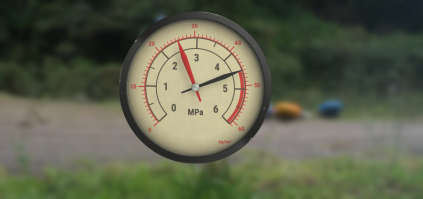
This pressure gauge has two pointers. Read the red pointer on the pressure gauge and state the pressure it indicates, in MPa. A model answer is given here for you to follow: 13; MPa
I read 2.5; MPa
